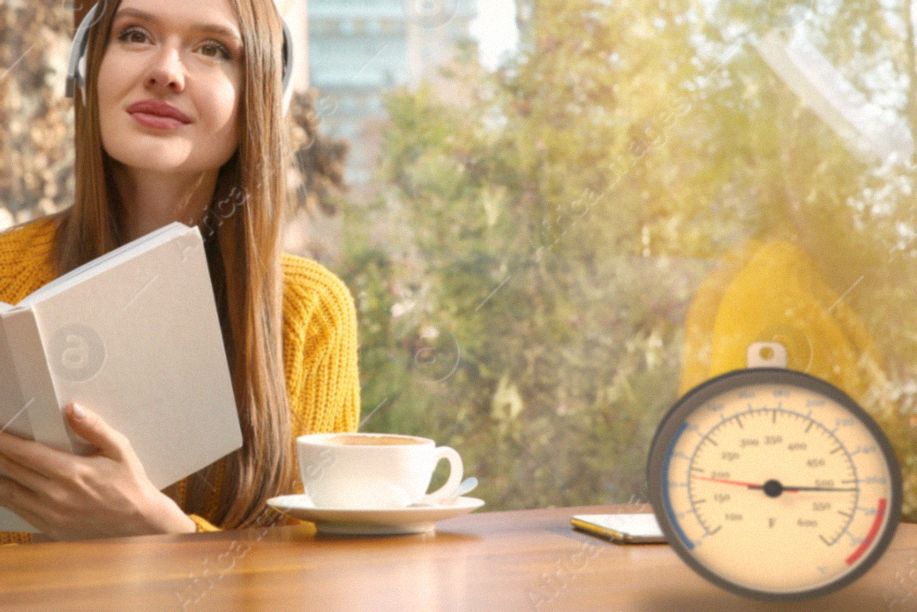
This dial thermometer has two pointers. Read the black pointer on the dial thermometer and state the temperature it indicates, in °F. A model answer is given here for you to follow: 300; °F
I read 510; °F
